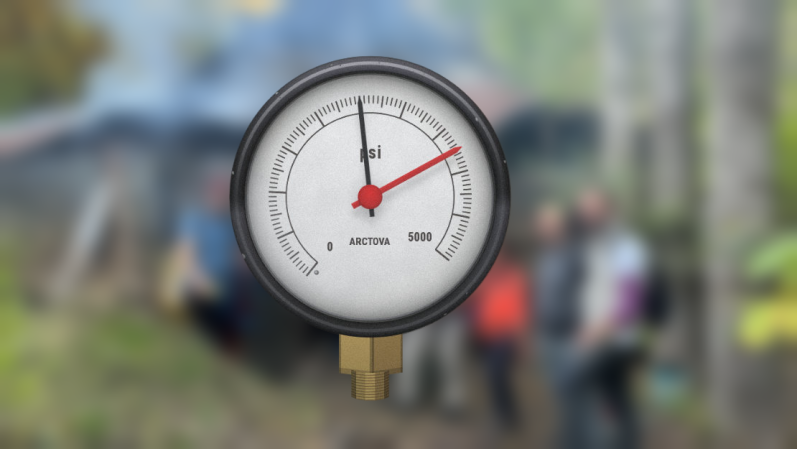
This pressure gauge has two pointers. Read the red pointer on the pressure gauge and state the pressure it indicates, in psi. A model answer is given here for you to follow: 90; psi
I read 3750; psi
